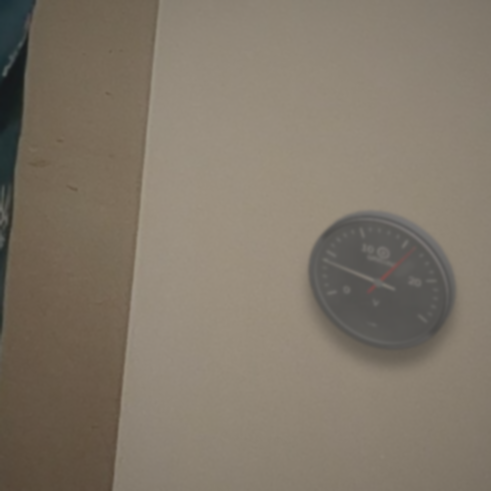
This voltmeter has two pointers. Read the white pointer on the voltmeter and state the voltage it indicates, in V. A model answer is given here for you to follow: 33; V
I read 4; V
